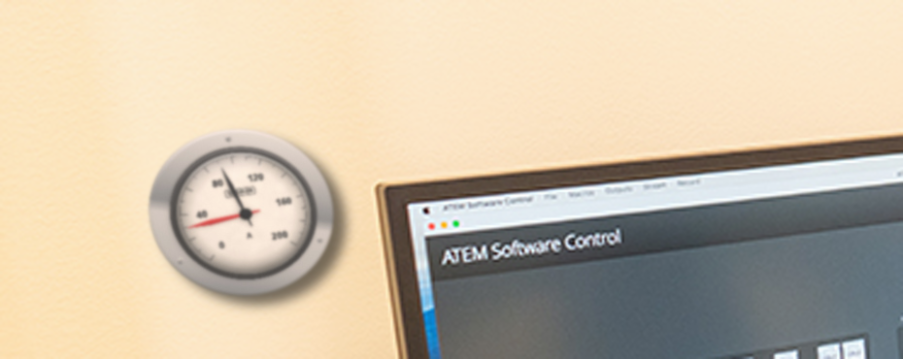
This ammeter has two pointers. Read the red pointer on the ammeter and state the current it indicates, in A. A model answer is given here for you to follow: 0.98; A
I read 30; A
